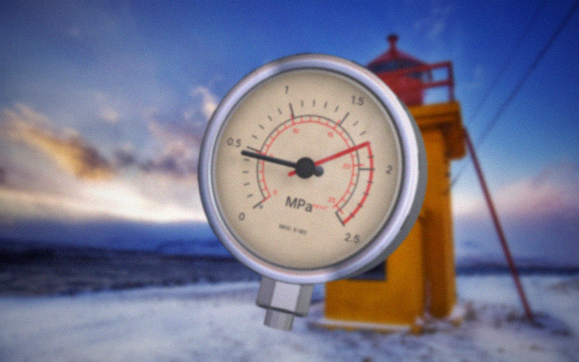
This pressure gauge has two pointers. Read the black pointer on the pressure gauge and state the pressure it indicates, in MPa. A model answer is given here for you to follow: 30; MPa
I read 0.45; MPa
